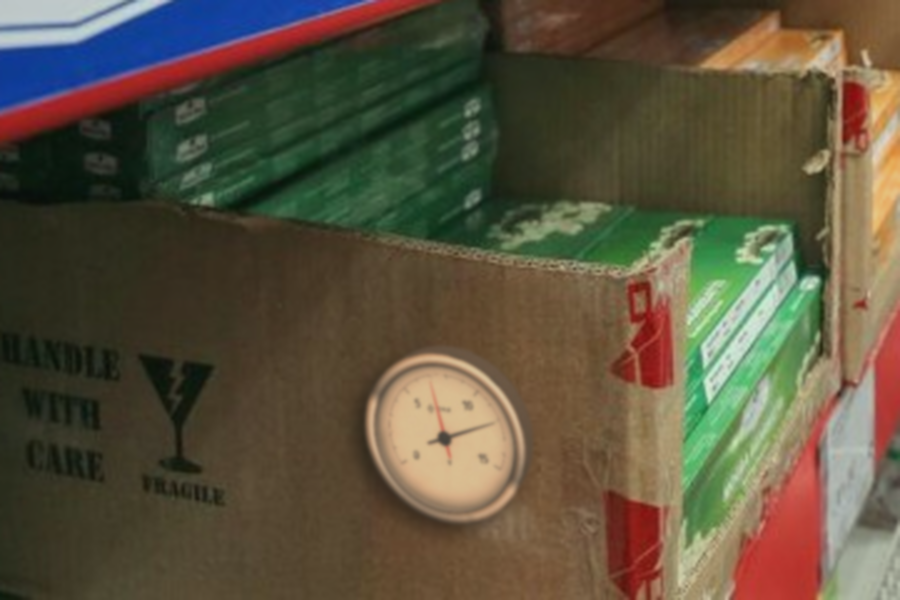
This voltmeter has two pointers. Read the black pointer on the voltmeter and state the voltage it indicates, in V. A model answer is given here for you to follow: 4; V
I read 12; V
